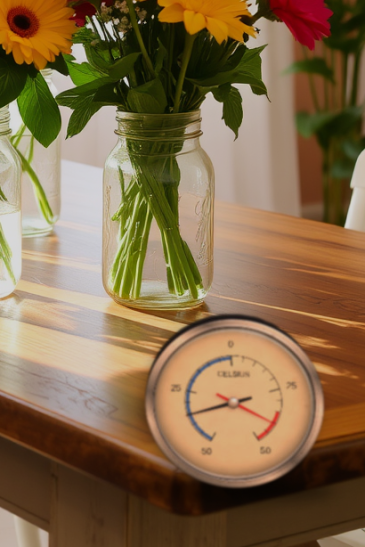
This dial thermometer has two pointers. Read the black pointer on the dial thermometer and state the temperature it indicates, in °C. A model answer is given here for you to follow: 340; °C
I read -35; °C
